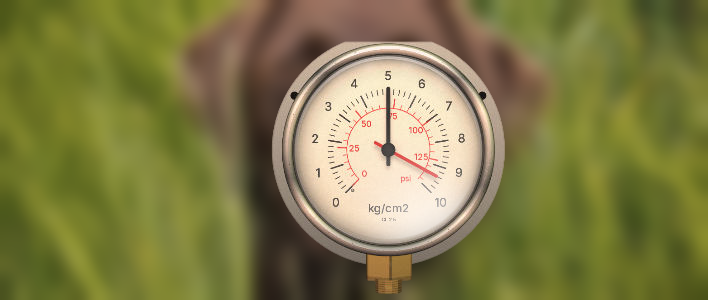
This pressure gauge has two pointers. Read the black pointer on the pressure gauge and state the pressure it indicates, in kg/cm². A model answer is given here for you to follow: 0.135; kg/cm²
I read 5; kg/cm²
